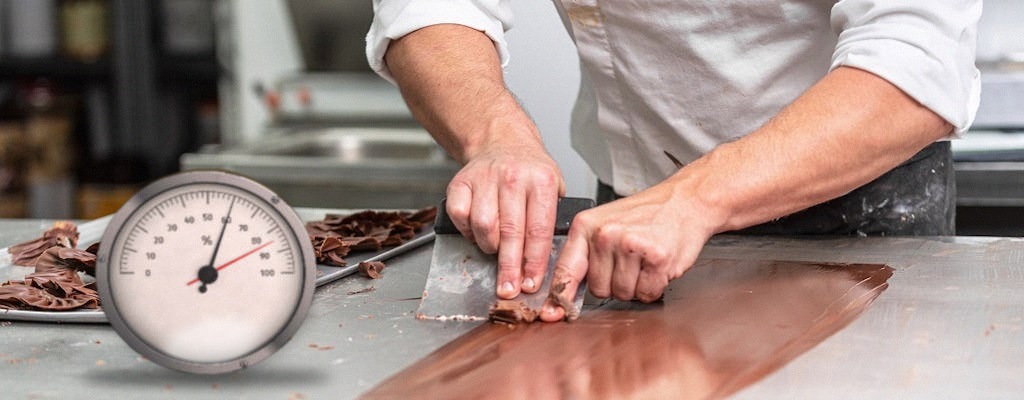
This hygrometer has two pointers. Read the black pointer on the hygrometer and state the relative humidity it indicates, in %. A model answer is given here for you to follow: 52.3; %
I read 60; %
